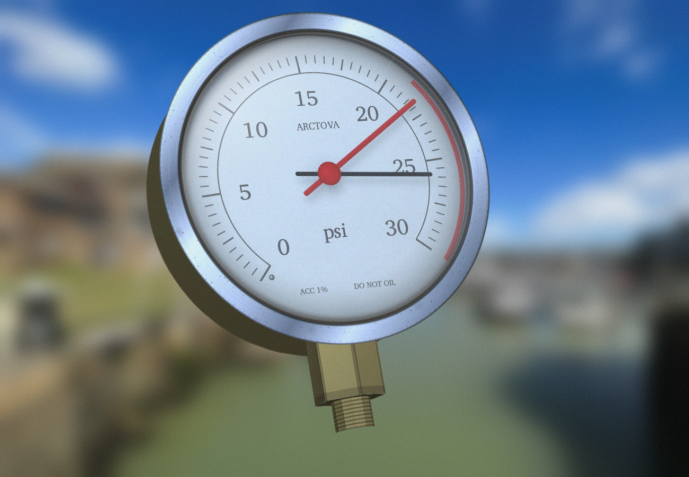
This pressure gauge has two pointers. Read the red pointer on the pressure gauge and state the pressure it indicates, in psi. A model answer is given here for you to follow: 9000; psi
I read 21.75; psi
